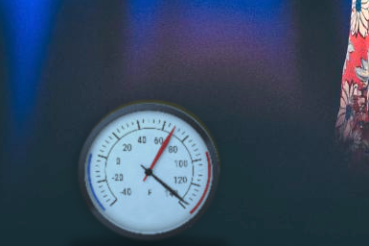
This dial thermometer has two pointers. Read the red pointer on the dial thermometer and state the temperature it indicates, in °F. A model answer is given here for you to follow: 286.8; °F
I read 68; °F
